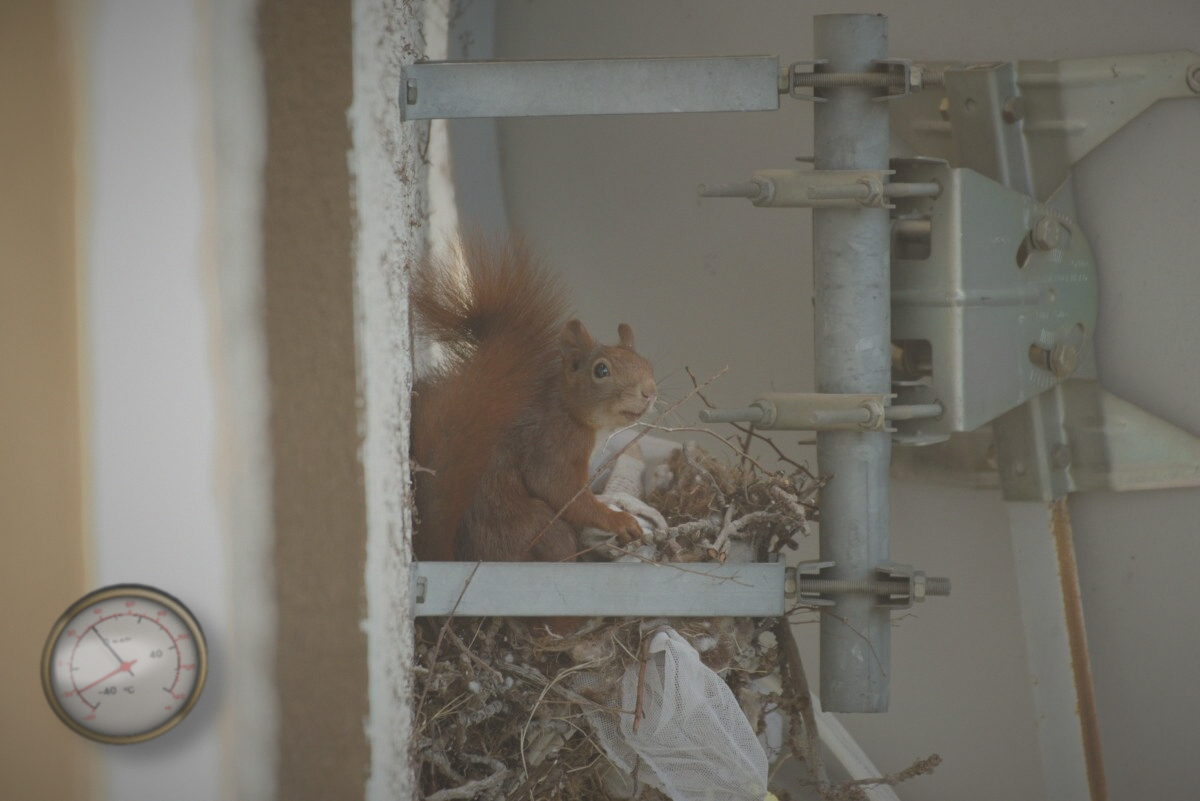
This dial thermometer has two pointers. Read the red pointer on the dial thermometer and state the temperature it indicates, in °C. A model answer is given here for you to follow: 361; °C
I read -30; °C
